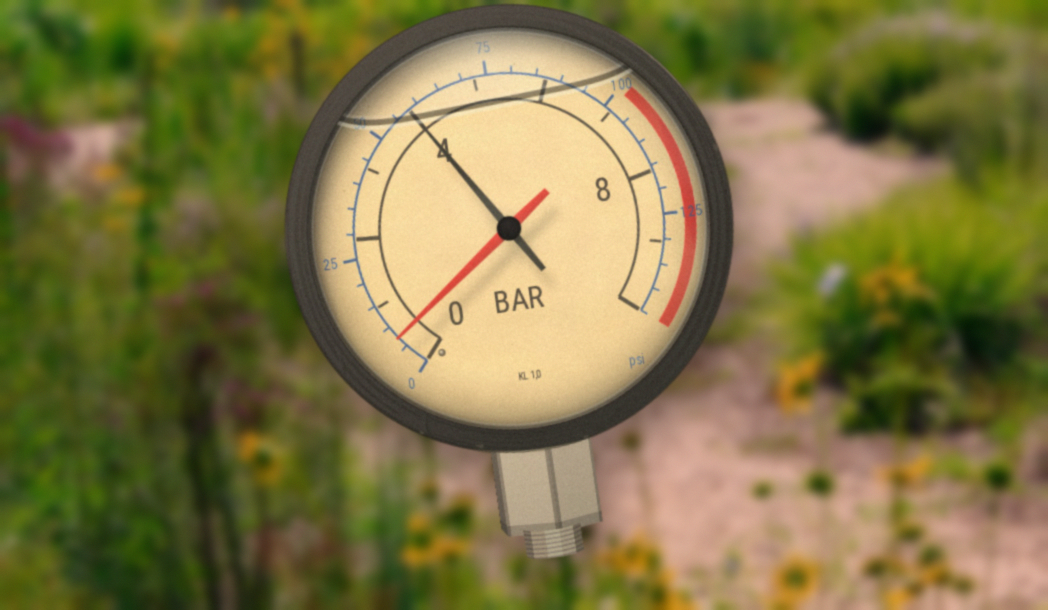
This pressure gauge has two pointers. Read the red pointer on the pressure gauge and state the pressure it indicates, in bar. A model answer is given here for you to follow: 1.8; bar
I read 0.5; bar
